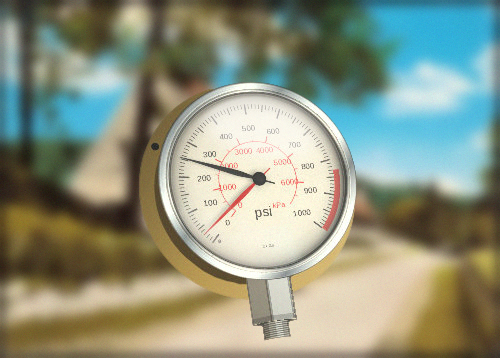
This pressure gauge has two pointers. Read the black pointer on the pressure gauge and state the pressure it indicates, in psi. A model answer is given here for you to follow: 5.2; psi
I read 250; psi
